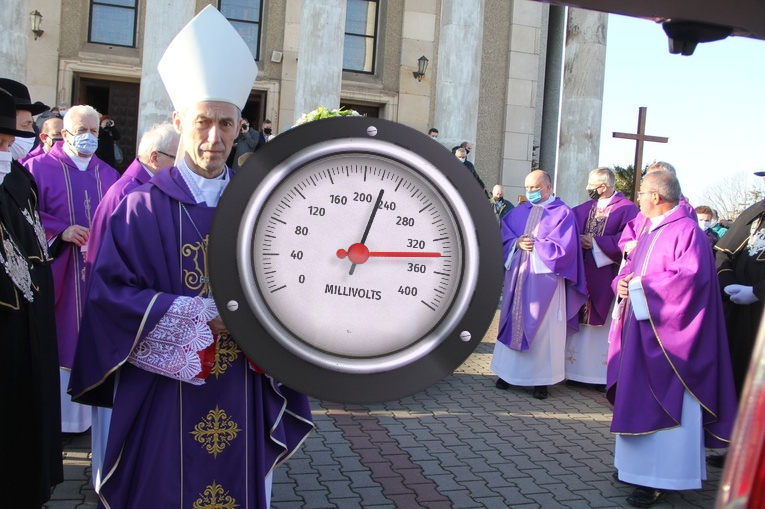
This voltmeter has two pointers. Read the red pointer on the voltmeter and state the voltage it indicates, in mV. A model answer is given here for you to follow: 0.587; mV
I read 340; mV
